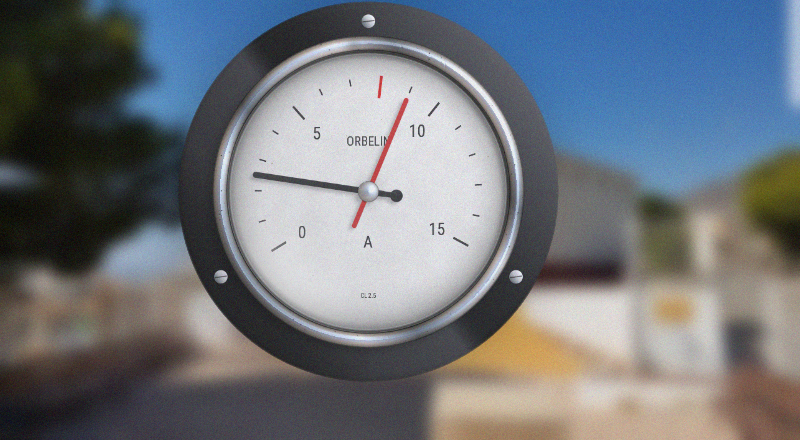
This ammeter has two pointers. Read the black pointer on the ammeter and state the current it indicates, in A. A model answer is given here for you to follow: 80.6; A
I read 2.5; A
